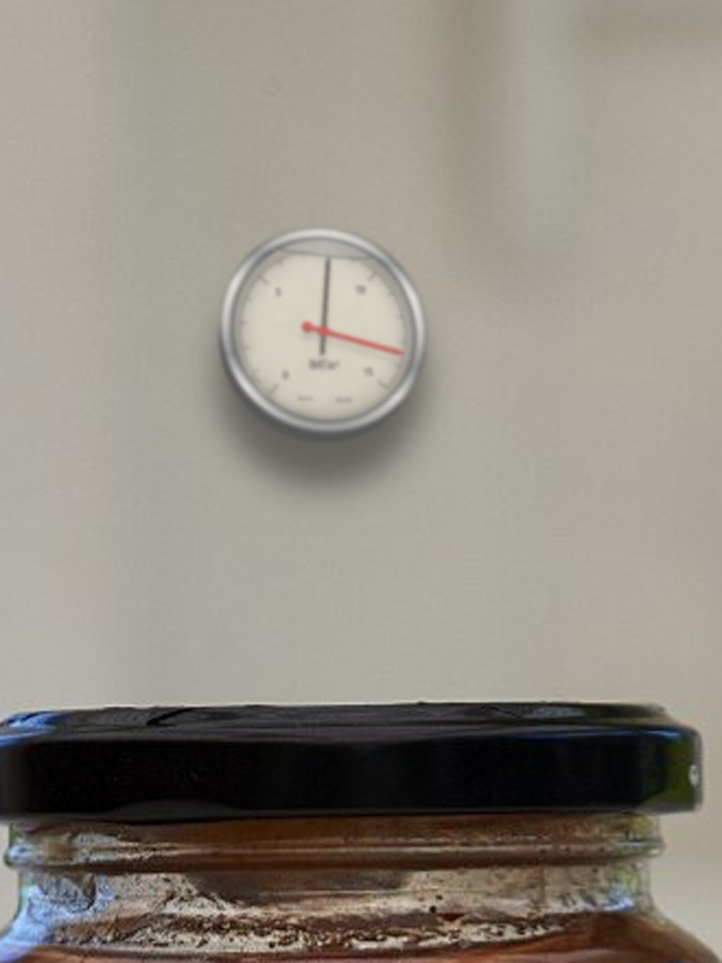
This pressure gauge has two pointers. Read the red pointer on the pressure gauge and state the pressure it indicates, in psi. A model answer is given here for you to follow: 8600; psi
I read 13.5; psi
